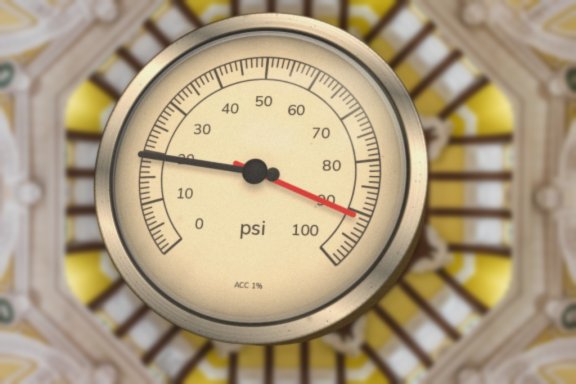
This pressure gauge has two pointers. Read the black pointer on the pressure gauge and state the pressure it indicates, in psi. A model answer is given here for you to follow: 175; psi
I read 19; psi
